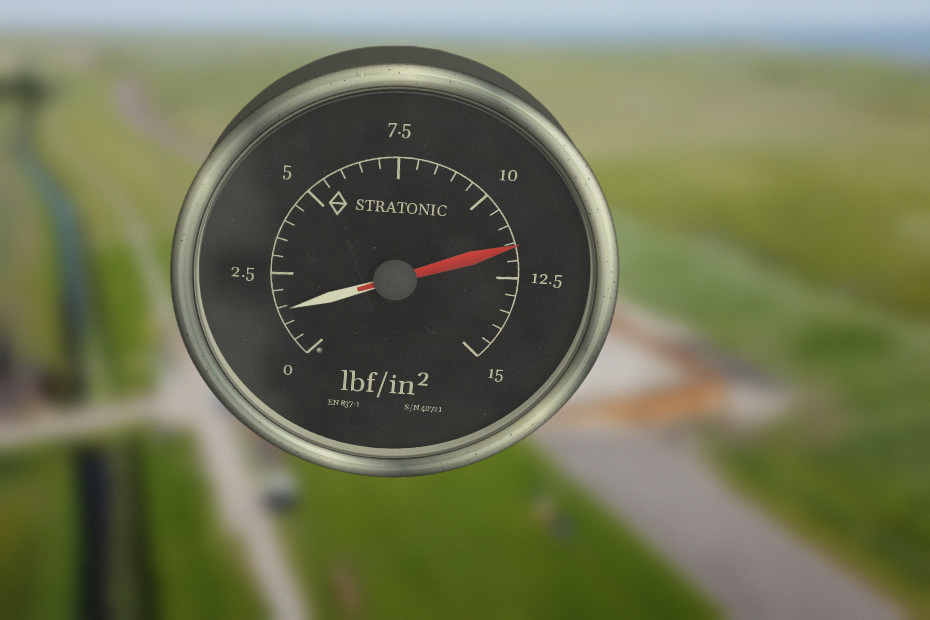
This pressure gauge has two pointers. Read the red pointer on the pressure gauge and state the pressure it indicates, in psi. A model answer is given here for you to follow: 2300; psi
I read 11.5; psi
